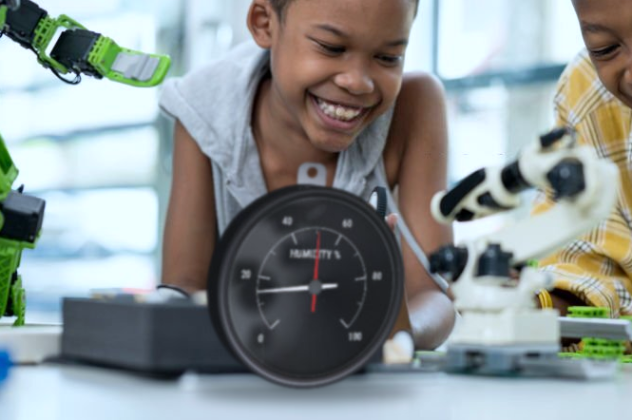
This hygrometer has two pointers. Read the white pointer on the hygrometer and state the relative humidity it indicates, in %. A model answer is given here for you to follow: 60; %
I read 15; %
